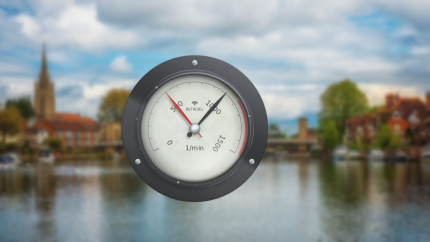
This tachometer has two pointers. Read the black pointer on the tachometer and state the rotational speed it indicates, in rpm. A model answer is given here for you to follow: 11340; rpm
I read 1000; rpm
